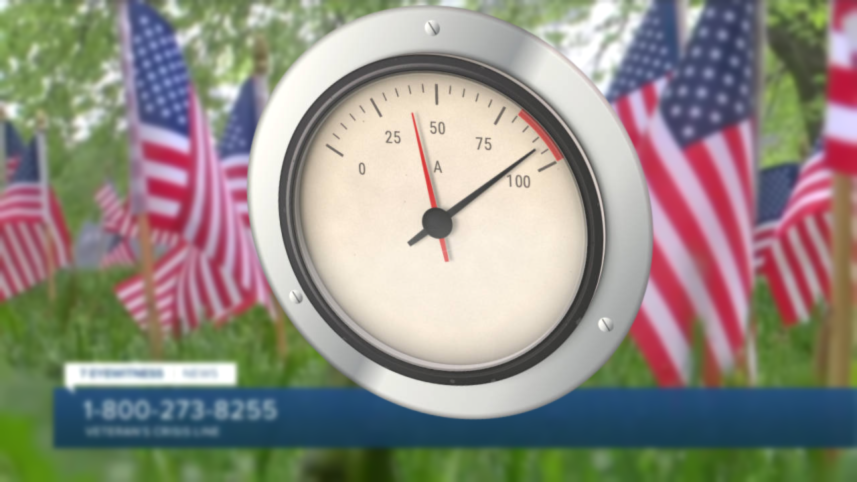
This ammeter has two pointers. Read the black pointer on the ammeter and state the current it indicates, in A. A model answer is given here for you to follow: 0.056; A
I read 92.5; A
